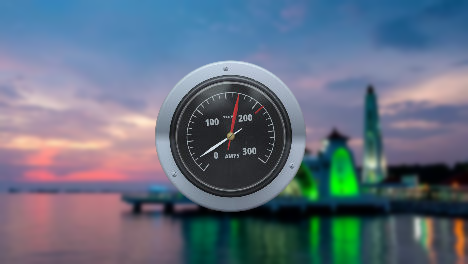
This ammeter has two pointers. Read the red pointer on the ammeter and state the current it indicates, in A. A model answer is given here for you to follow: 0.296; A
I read 170; A
